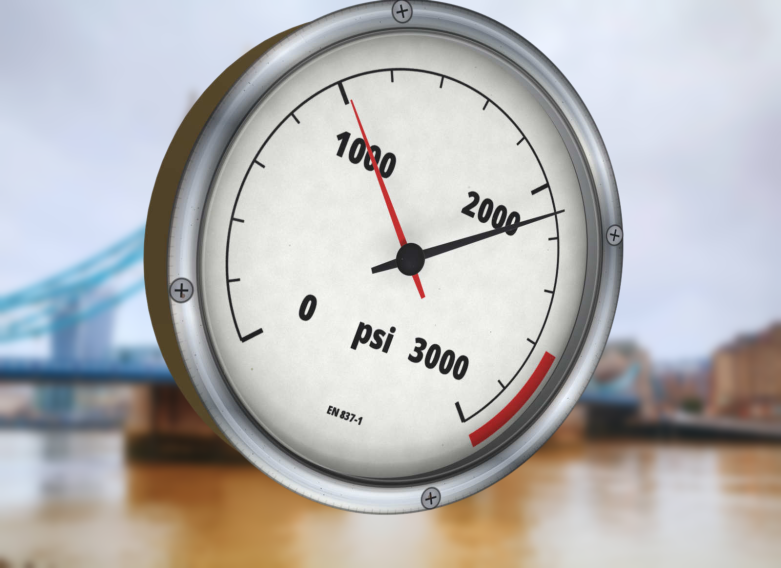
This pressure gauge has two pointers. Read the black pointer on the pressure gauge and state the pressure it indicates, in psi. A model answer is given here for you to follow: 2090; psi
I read 2100; psi
